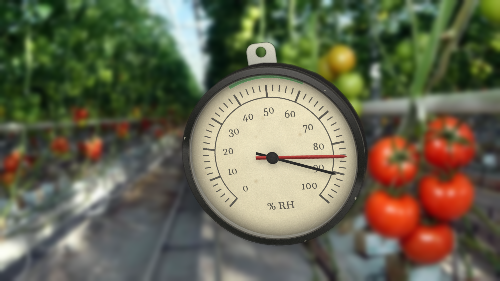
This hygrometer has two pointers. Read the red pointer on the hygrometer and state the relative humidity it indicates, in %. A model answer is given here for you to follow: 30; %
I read 84; %
